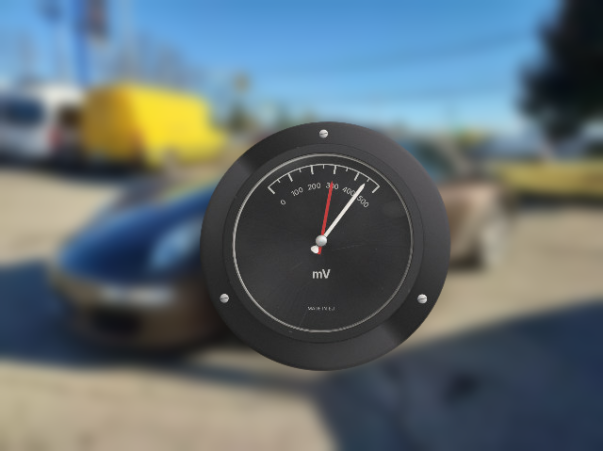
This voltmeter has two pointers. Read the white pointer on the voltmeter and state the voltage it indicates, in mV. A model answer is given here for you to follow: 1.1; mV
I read 450; mV
